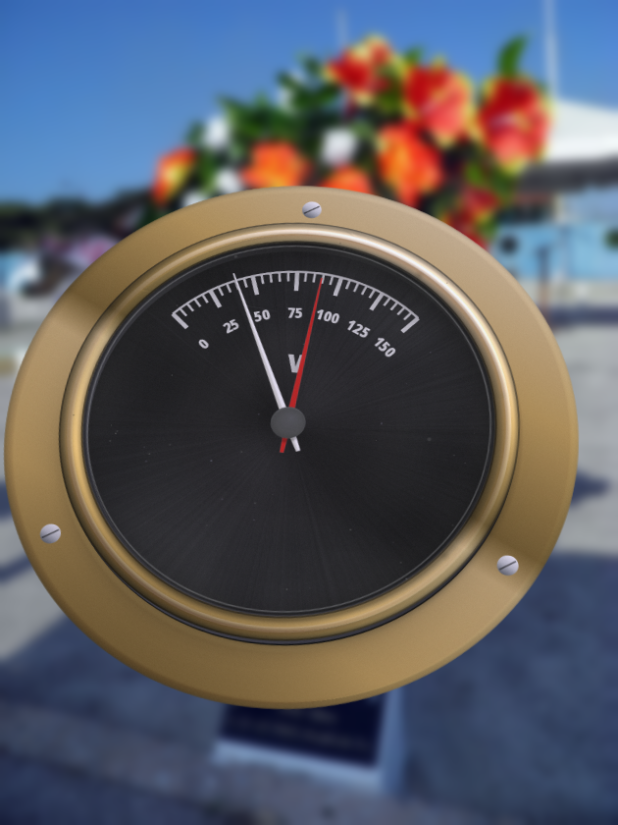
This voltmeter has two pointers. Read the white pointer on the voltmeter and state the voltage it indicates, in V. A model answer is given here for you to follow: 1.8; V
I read 40; V
